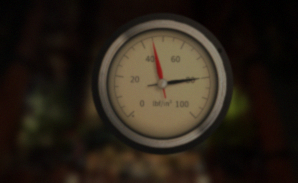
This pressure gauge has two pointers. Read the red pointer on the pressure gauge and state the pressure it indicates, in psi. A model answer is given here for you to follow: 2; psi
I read 45; psi
